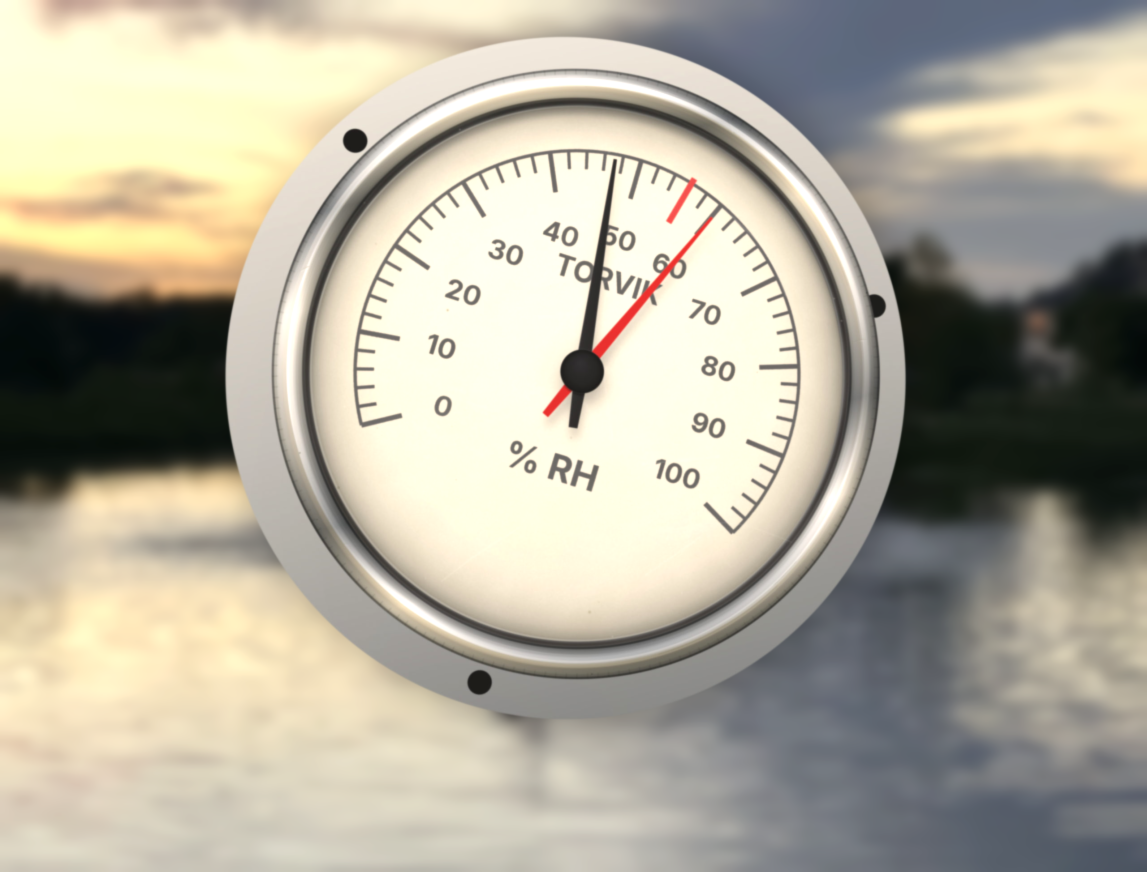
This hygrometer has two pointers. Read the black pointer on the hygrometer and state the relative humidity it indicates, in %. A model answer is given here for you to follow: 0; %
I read 47; %
